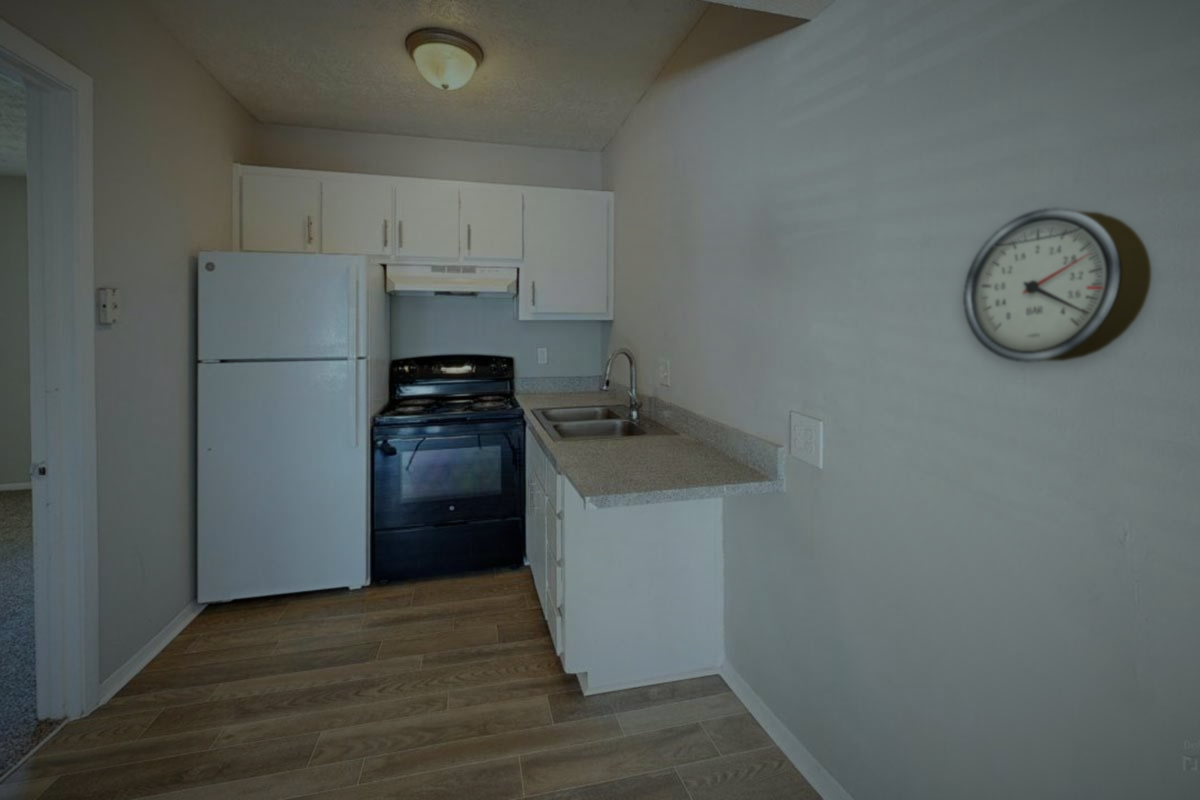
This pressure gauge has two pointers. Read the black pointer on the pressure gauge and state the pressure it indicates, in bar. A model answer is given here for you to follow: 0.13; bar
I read 3.8; bar
